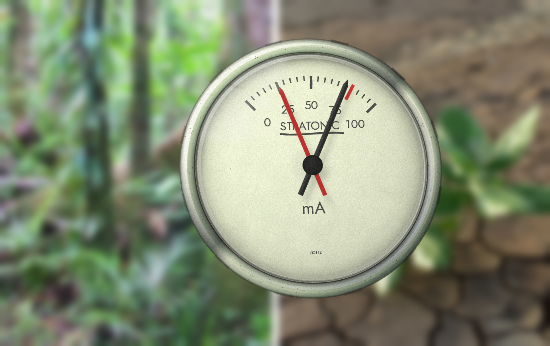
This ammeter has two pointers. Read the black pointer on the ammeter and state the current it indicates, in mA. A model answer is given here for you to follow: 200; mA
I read 75; mA
